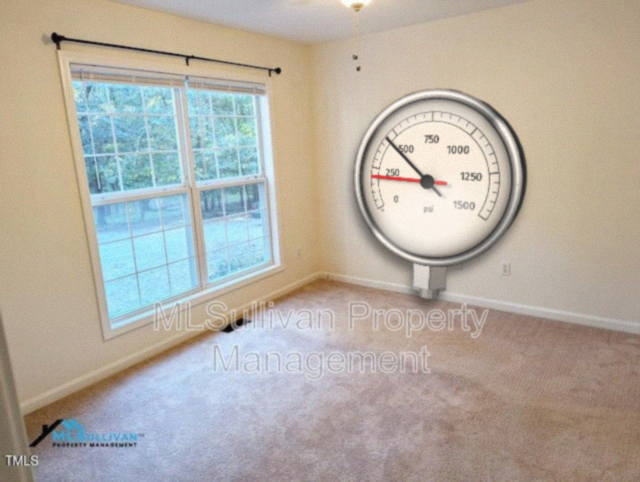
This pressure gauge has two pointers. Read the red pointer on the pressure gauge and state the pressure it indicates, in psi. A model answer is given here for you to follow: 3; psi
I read 200; psi
